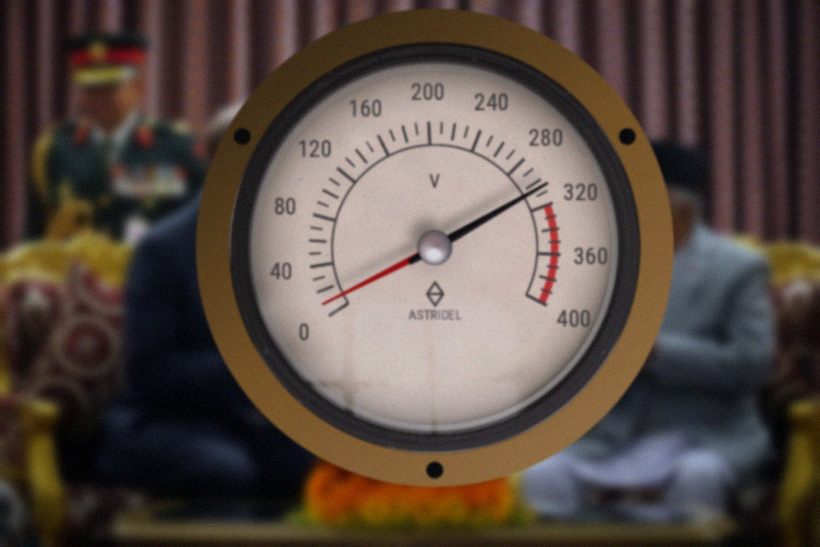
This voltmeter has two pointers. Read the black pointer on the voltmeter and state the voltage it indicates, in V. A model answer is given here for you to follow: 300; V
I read 305; V
